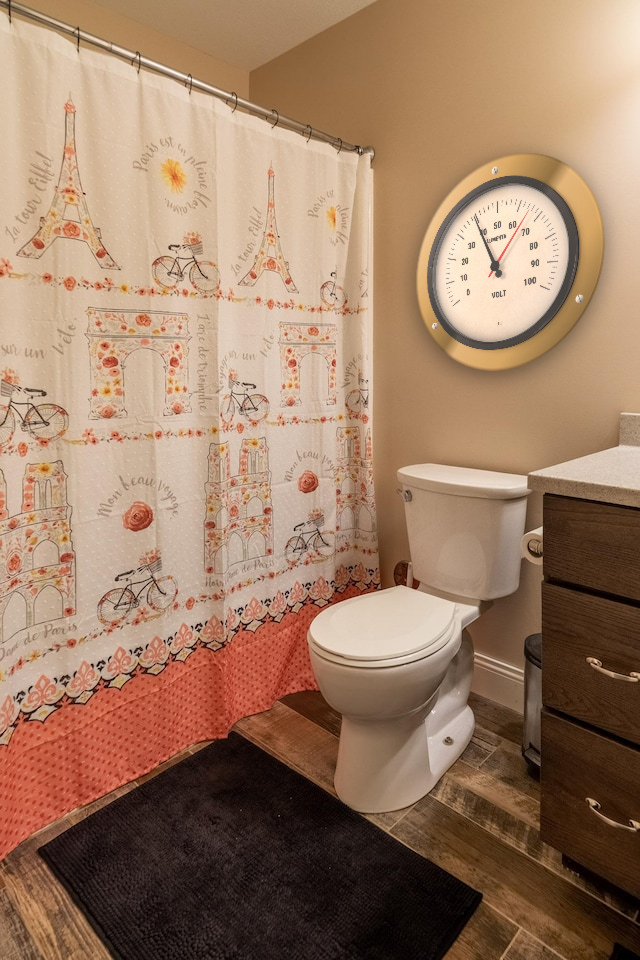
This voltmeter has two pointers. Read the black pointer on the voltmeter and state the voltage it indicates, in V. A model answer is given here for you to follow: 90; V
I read 40; V
